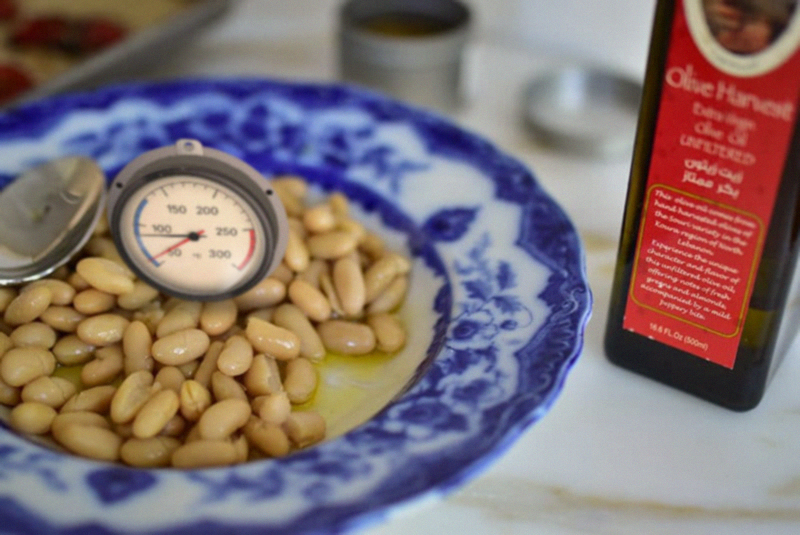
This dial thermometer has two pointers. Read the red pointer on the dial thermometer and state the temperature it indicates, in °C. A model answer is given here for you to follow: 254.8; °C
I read 60; °C
